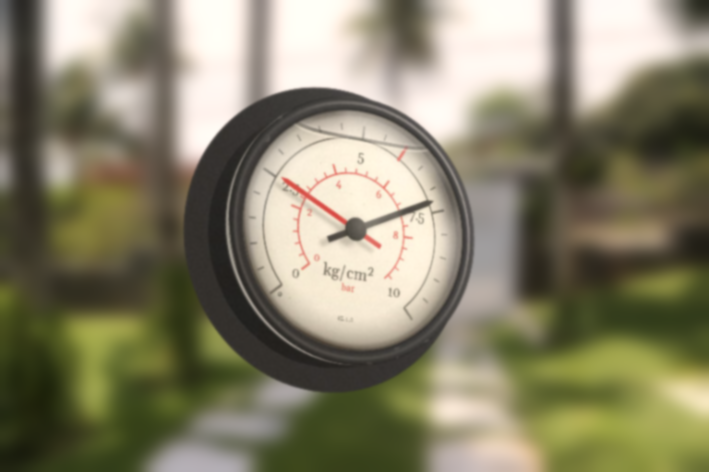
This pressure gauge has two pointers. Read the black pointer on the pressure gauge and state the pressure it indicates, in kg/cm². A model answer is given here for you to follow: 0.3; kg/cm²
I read 7.25; kg/cm²
